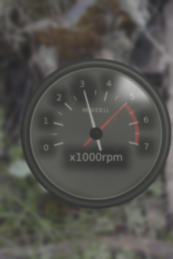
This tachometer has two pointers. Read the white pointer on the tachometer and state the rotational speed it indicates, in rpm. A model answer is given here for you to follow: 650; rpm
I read 3000; rpm
